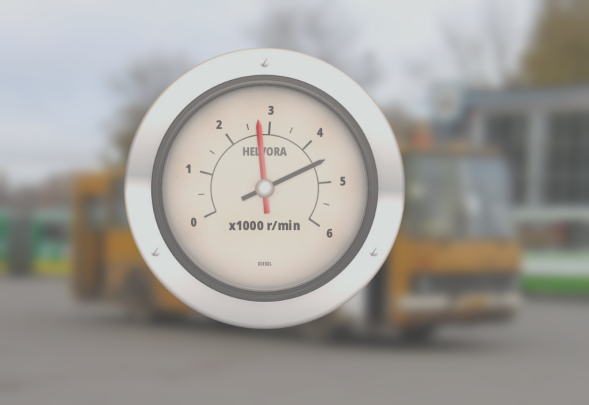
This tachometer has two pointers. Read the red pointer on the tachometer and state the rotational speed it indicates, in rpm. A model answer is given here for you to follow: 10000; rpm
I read 2750; rpm
